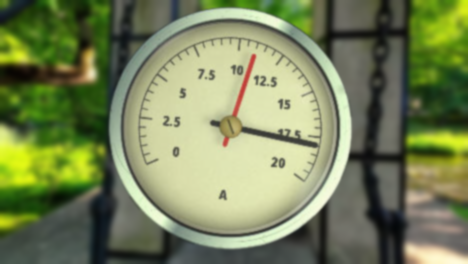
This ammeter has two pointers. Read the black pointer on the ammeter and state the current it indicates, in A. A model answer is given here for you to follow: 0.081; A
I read 18; A
